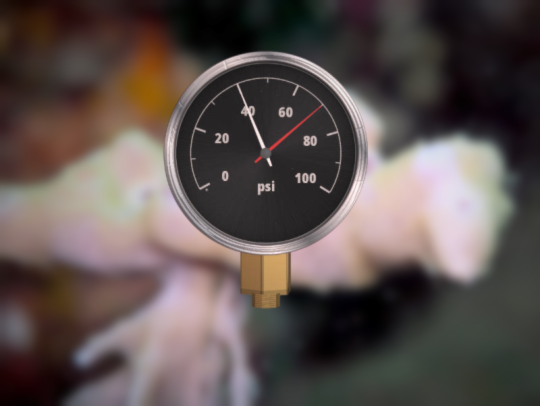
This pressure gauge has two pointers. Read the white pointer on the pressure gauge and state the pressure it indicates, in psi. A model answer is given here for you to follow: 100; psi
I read 40; psi
